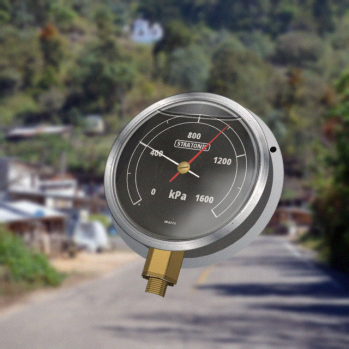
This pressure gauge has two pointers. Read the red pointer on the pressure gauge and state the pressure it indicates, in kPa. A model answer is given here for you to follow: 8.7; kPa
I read 1000; kPa
